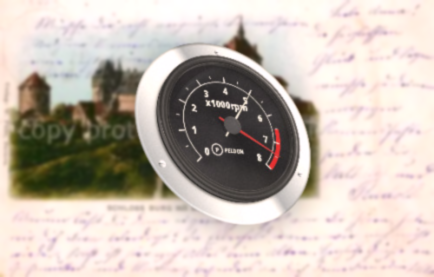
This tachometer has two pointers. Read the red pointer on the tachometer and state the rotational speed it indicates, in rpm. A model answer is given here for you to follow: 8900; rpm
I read 7500; rpm
